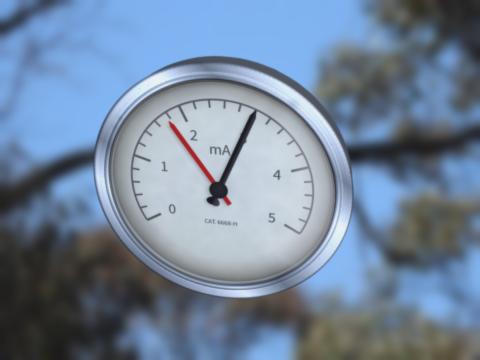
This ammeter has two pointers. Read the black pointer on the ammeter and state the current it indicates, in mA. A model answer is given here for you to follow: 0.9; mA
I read 3; mA
